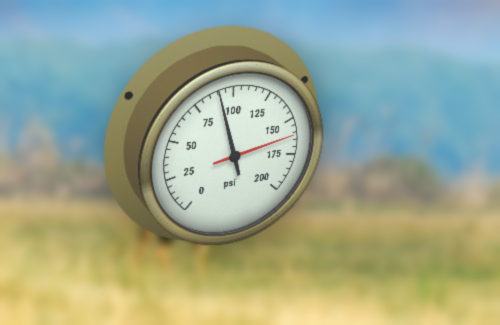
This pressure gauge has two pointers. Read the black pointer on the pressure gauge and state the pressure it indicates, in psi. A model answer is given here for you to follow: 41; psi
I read 90; psi
